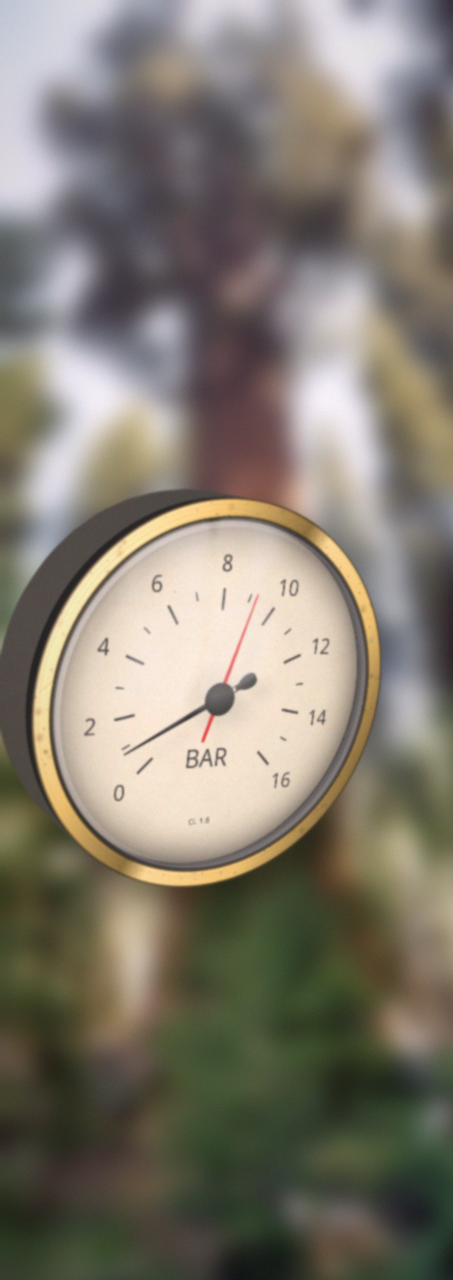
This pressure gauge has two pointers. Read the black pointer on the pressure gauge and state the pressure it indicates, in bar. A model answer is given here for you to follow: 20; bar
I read 1; bar
